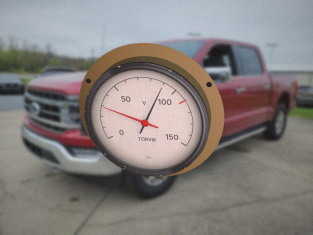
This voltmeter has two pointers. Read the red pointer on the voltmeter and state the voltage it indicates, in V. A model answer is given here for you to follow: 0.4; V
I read 30; V
